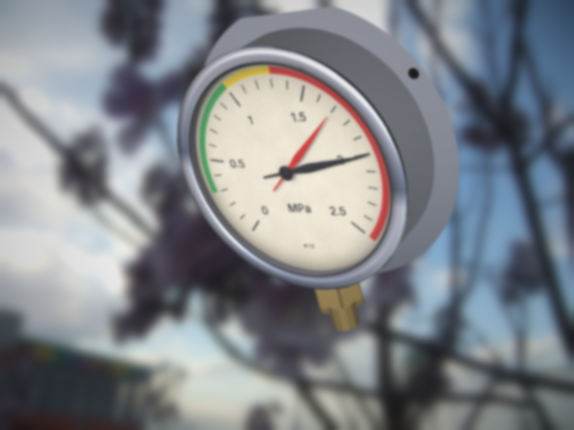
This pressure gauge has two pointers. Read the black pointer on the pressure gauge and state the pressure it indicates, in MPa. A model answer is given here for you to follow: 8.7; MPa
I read 2; MPa
